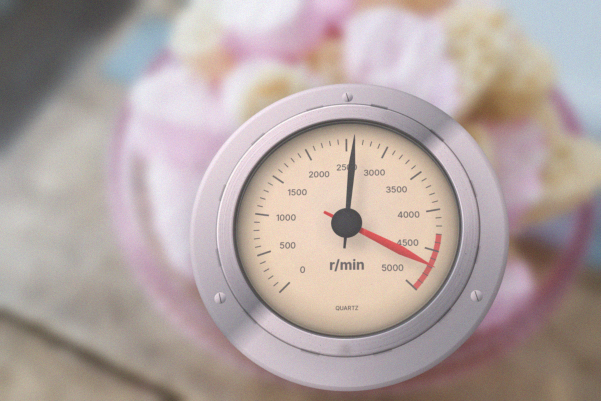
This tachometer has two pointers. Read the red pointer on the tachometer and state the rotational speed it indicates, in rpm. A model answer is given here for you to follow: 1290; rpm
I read 4700; rpm
